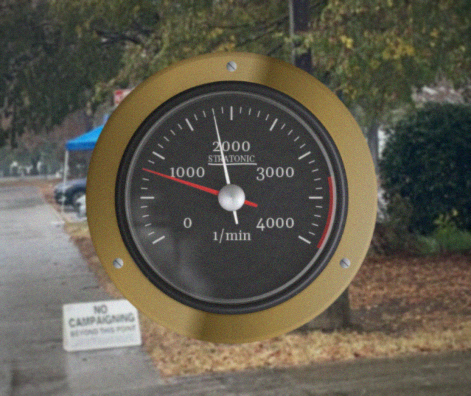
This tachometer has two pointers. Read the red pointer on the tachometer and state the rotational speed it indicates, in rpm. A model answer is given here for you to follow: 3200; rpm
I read 800; rpm
